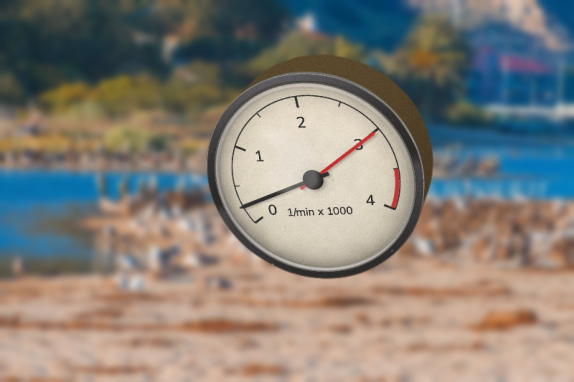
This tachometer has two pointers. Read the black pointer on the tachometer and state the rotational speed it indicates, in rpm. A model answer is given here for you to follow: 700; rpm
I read 250; rpm
